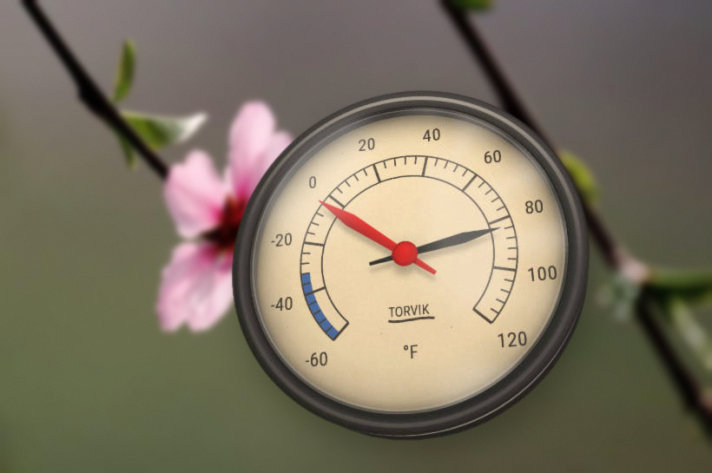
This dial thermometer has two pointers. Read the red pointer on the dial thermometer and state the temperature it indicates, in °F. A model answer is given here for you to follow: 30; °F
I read -4; °F
